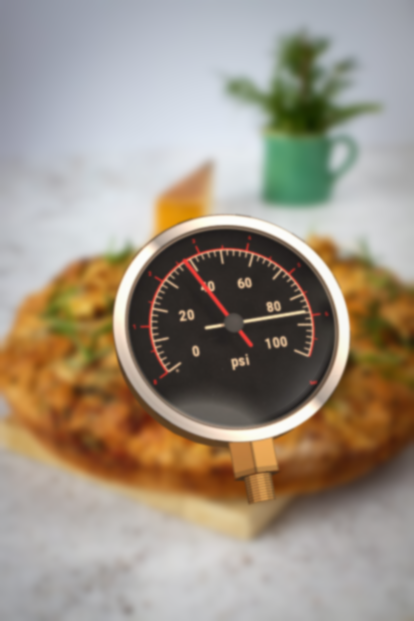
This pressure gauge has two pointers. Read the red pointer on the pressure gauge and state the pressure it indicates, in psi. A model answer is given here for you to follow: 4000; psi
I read 38; psi
